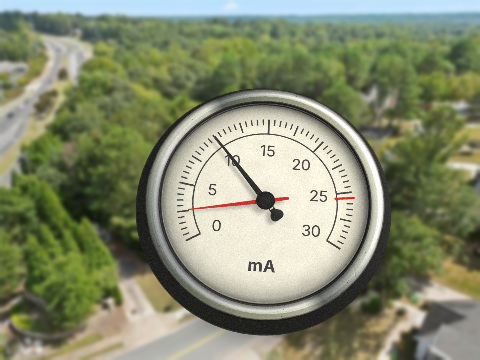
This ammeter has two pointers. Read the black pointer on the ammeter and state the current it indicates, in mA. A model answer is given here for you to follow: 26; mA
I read 10; mA
